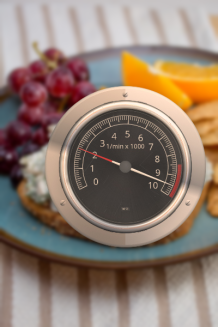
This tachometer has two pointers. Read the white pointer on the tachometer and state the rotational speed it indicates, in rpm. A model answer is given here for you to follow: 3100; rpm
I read 9500; rpm
